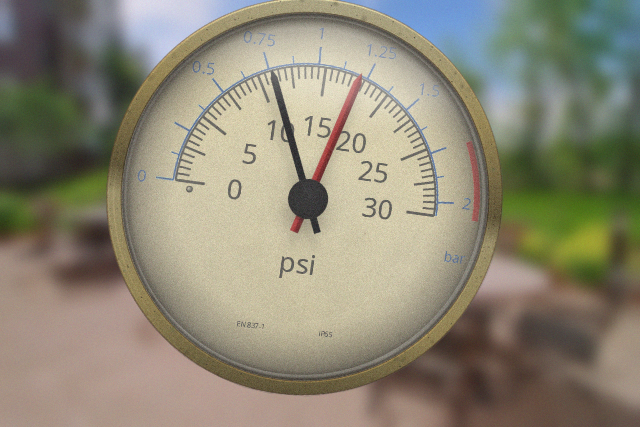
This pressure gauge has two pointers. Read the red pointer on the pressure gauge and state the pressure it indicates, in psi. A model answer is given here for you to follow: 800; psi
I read 17.5; psi
